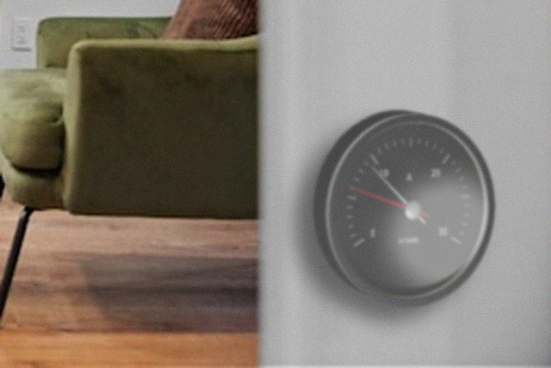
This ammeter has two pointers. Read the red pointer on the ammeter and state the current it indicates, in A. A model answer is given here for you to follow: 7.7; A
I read 6; A
